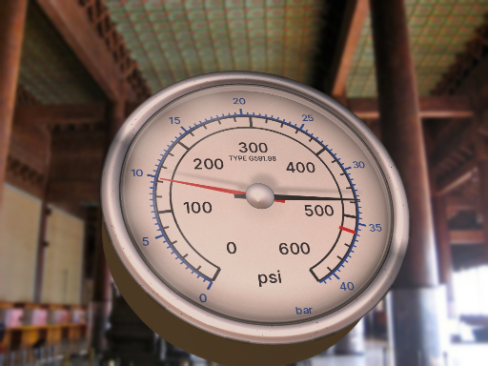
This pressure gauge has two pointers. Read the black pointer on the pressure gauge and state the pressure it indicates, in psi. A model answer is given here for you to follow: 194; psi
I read 480; psi
